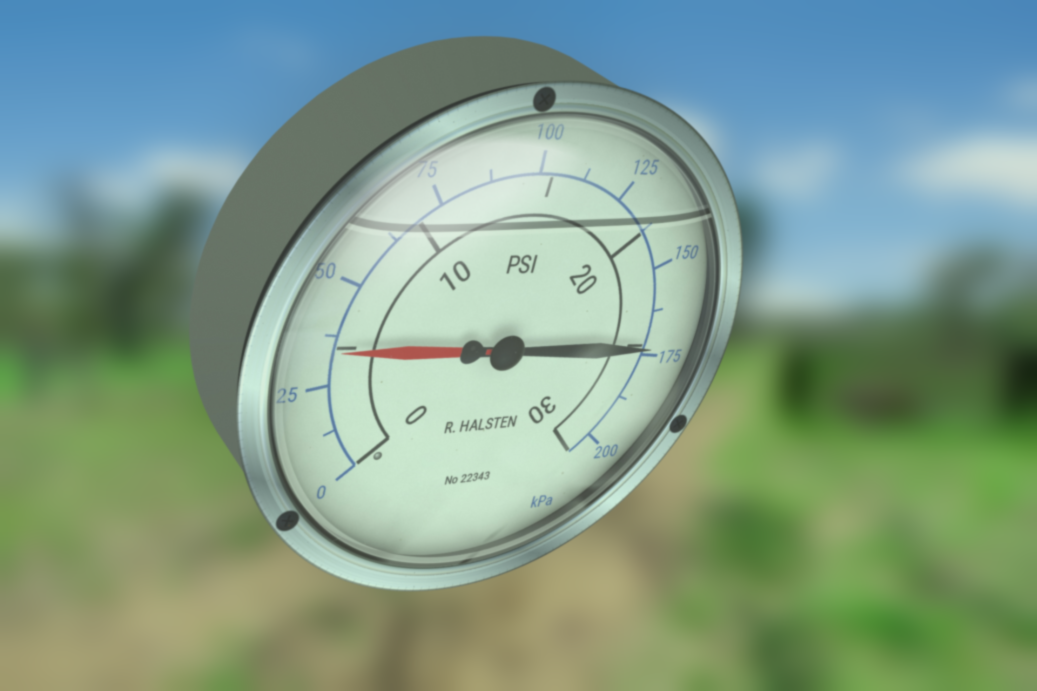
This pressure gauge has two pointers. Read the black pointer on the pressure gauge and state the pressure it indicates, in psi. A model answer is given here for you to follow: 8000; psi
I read 25; psi
